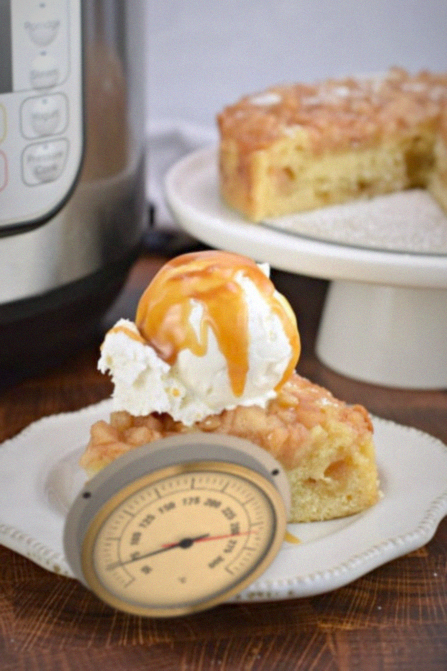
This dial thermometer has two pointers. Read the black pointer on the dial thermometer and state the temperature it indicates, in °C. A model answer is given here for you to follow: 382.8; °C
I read 75; °C
